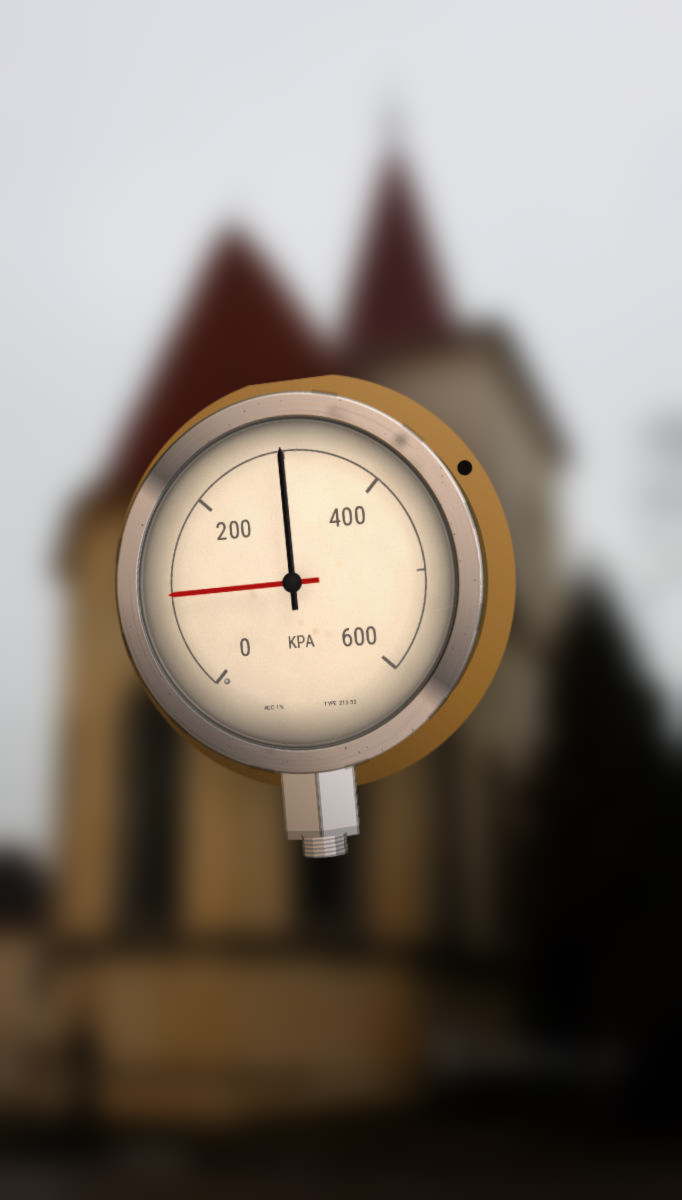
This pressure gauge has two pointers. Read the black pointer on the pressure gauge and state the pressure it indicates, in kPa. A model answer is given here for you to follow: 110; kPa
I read 300; kPa
